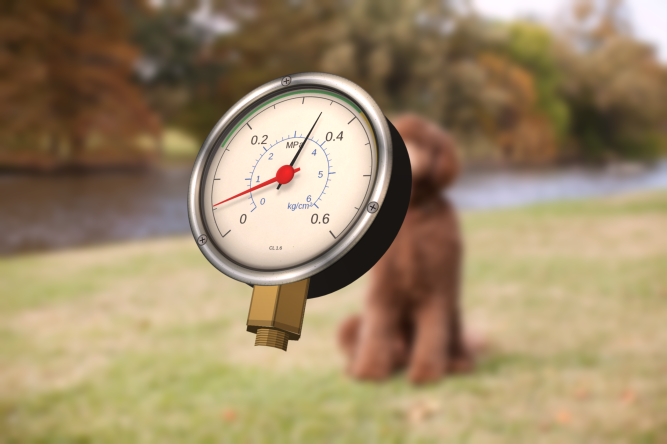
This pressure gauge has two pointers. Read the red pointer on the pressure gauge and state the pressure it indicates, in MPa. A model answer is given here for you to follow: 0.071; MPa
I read 0.05; MPa
